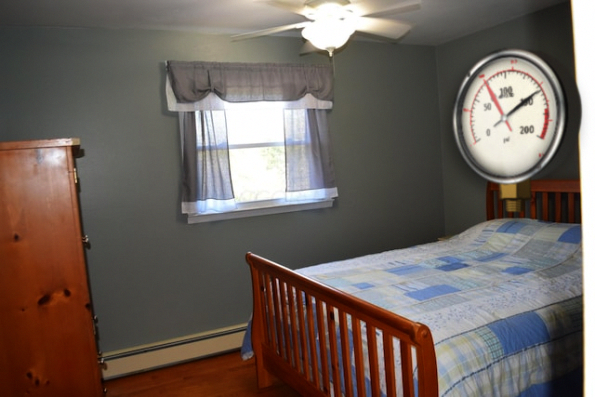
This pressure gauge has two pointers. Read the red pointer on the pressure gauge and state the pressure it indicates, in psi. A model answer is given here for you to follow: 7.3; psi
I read 75; psi
